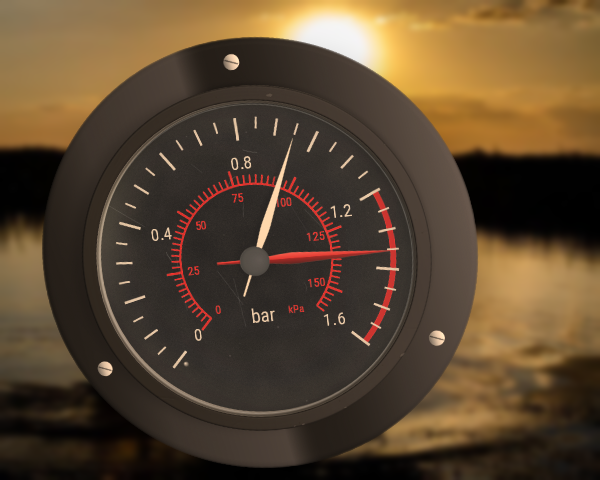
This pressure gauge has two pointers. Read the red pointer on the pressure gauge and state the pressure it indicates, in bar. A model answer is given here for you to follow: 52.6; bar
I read 1.35; bar
